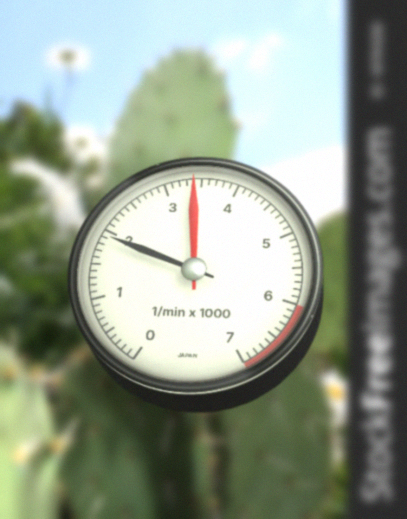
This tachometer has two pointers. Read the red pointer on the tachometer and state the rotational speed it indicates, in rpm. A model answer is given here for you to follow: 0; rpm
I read 3400; rpm
